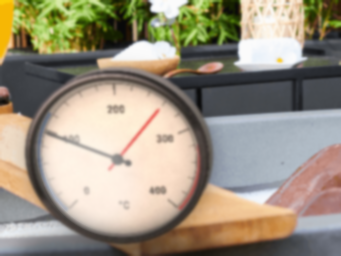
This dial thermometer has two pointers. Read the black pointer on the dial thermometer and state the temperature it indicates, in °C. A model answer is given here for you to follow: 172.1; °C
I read 100; °C
